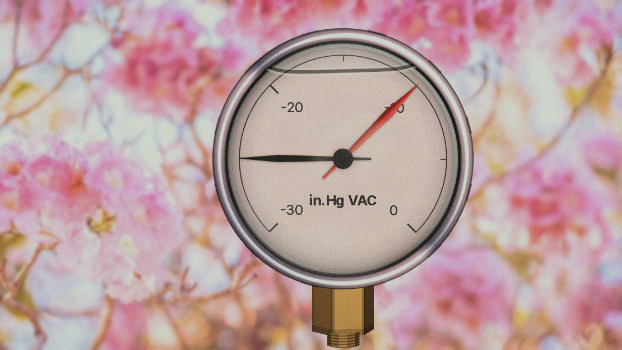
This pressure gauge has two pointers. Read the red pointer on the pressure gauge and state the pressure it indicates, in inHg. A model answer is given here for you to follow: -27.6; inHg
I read -10; inHg
